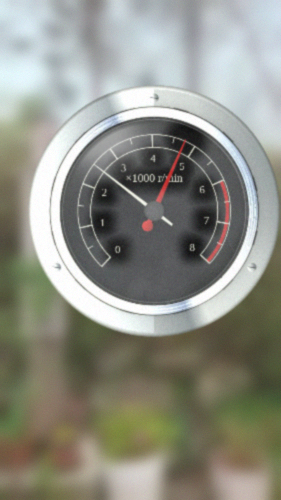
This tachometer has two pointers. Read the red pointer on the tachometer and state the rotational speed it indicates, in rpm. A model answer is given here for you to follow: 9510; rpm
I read 4750; rpm
